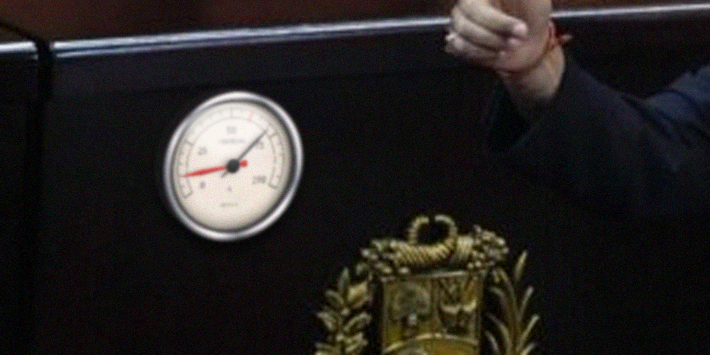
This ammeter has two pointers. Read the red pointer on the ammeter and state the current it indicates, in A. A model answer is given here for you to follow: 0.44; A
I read 10; A
